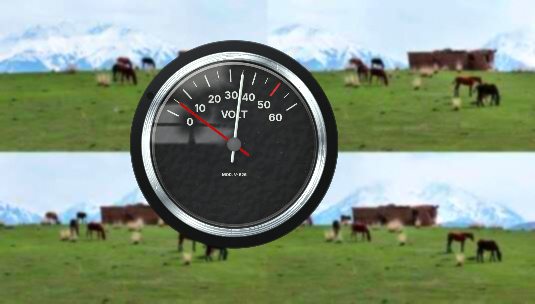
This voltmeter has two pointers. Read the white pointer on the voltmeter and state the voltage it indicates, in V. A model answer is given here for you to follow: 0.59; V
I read 35; V
